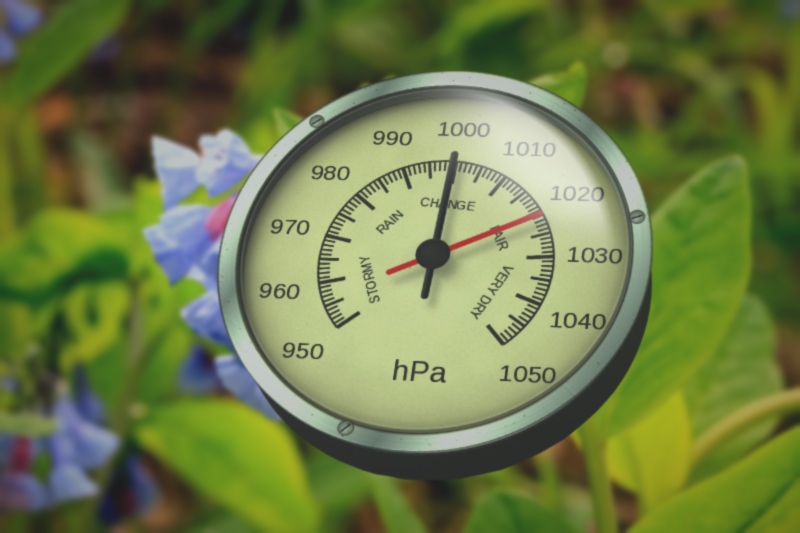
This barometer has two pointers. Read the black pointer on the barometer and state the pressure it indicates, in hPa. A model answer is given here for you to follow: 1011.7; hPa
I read 1000; hPa
